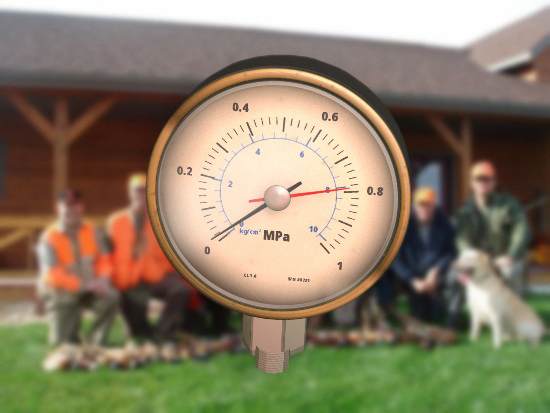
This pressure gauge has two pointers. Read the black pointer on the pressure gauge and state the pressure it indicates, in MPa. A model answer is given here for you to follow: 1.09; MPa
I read 0.02; MPa
